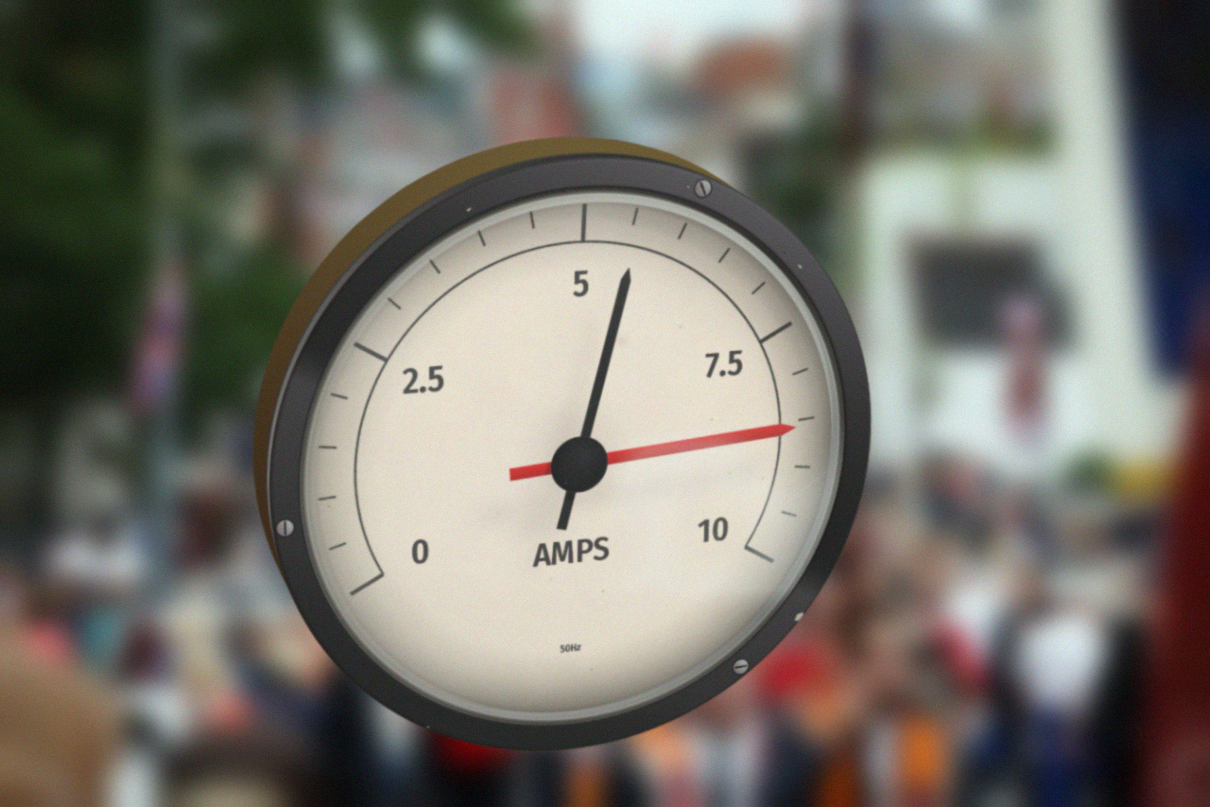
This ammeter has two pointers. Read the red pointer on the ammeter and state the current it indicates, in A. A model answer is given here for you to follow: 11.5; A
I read 8.5; A
